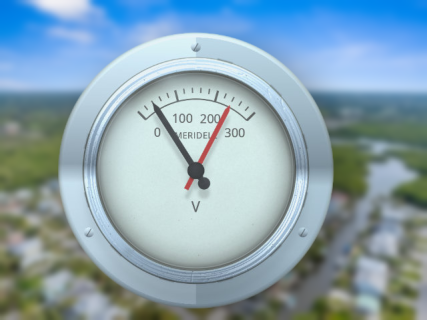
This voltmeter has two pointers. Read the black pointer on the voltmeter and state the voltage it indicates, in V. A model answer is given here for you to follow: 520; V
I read 40; V
